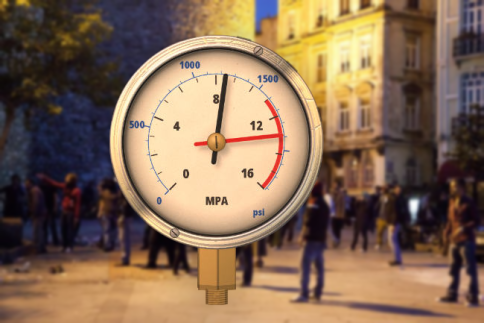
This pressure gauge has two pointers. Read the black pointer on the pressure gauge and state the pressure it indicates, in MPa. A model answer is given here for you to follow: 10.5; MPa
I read 8.5; MPa
